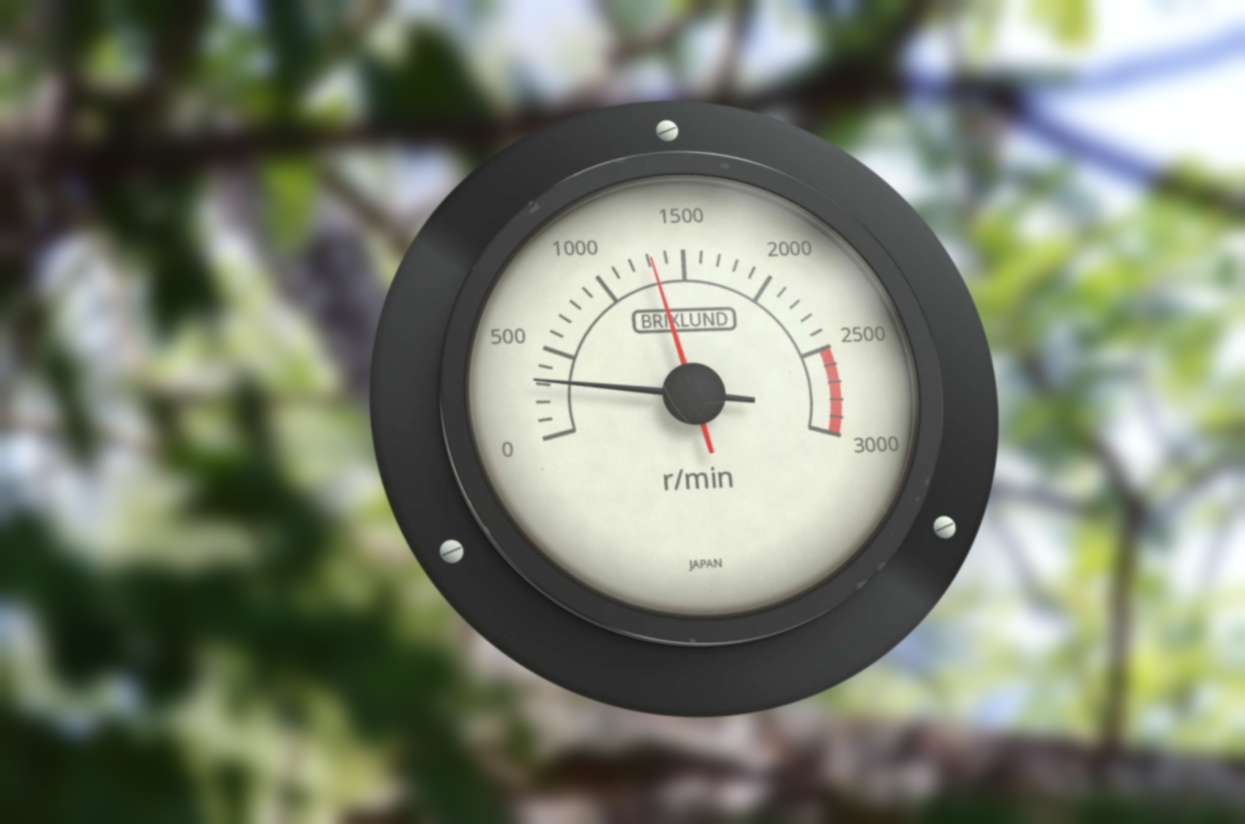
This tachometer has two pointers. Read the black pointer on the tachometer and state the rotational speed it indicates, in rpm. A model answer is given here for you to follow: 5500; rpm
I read 300; rpm
